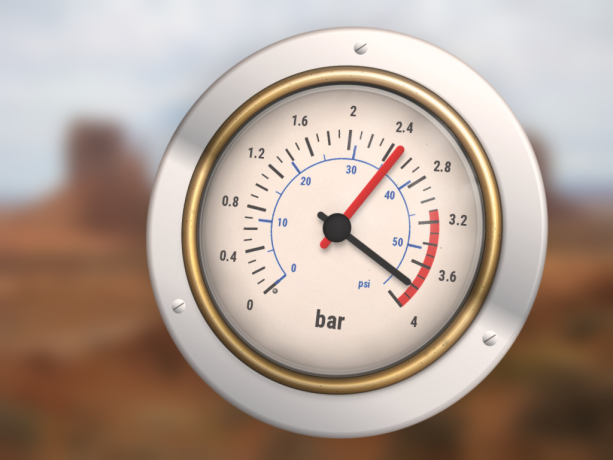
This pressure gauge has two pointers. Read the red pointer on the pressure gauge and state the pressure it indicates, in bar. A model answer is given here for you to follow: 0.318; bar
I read 2.5; bar
